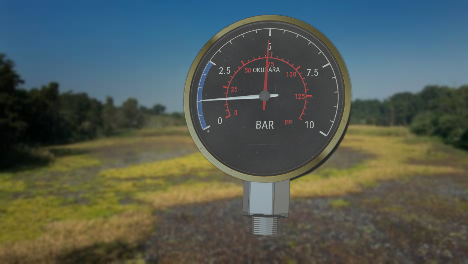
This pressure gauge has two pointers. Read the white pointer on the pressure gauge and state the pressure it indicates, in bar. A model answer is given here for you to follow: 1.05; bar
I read 1; bar
